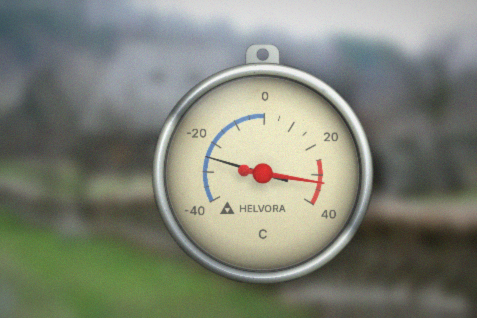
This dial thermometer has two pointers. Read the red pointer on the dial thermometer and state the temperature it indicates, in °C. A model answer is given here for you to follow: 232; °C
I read 32.5; °C
